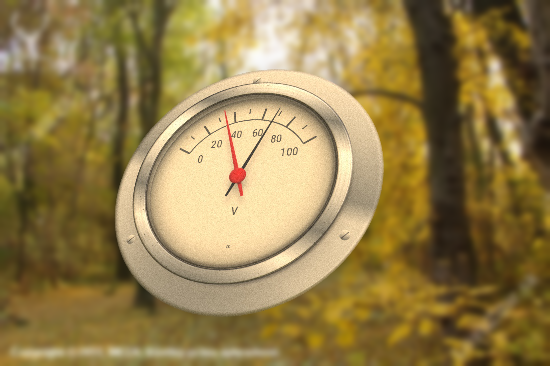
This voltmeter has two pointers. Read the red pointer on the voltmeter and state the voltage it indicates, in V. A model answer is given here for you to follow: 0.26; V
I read 35; V
